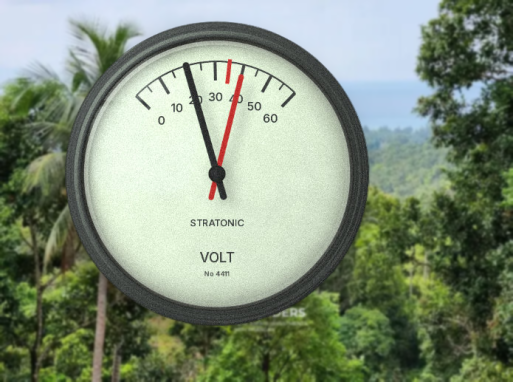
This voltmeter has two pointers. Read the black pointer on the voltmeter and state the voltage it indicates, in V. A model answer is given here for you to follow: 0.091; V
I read 20; V
